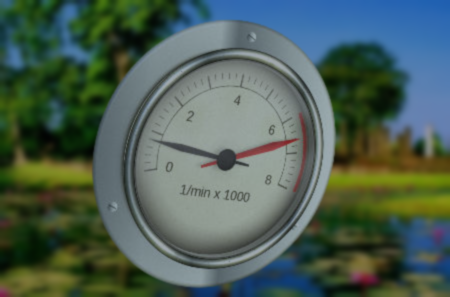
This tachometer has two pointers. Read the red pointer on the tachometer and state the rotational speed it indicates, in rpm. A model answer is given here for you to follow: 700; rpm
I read 6600; rpm
